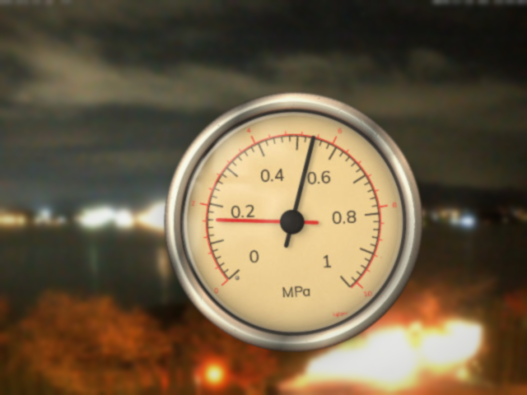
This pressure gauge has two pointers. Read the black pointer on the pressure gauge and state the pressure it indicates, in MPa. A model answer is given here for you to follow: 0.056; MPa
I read 0.54; MPa
